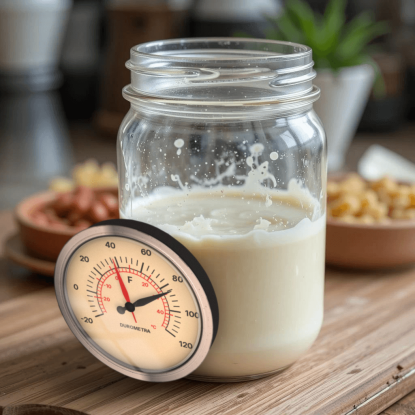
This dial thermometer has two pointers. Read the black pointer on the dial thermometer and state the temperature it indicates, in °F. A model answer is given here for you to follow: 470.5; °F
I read 84; °F
